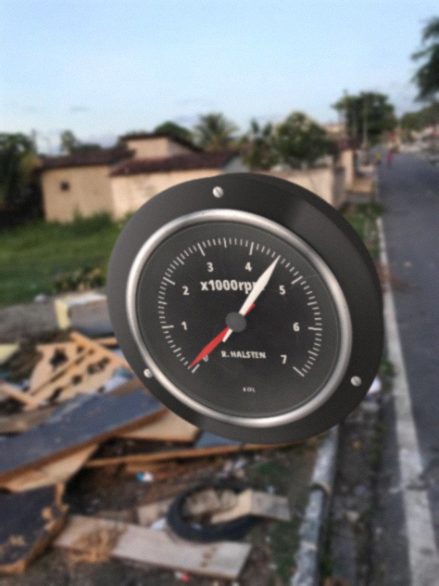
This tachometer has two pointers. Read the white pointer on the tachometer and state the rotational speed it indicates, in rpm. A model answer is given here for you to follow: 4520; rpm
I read 4500; rpm
